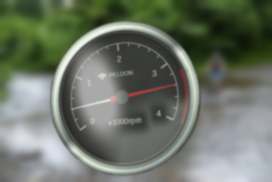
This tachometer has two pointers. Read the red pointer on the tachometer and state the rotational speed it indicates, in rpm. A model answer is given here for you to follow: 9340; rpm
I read 3400; rpm
